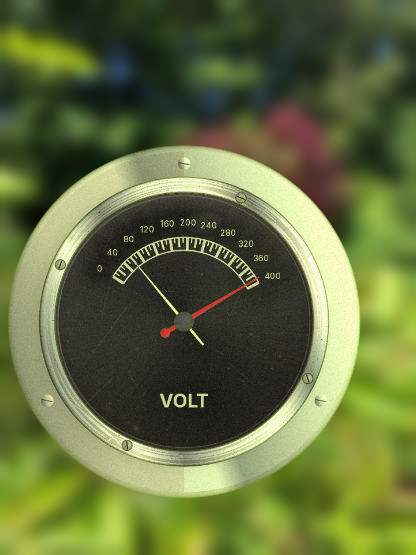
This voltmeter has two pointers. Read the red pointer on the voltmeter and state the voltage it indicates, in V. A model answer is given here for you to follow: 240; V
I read 390; V
